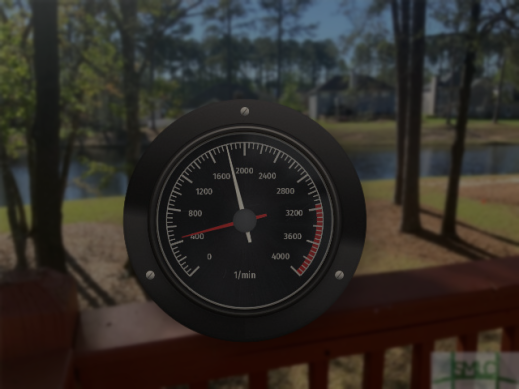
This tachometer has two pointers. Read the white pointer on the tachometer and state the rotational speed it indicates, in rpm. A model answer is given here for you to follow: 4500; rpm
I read 1800; rpm
